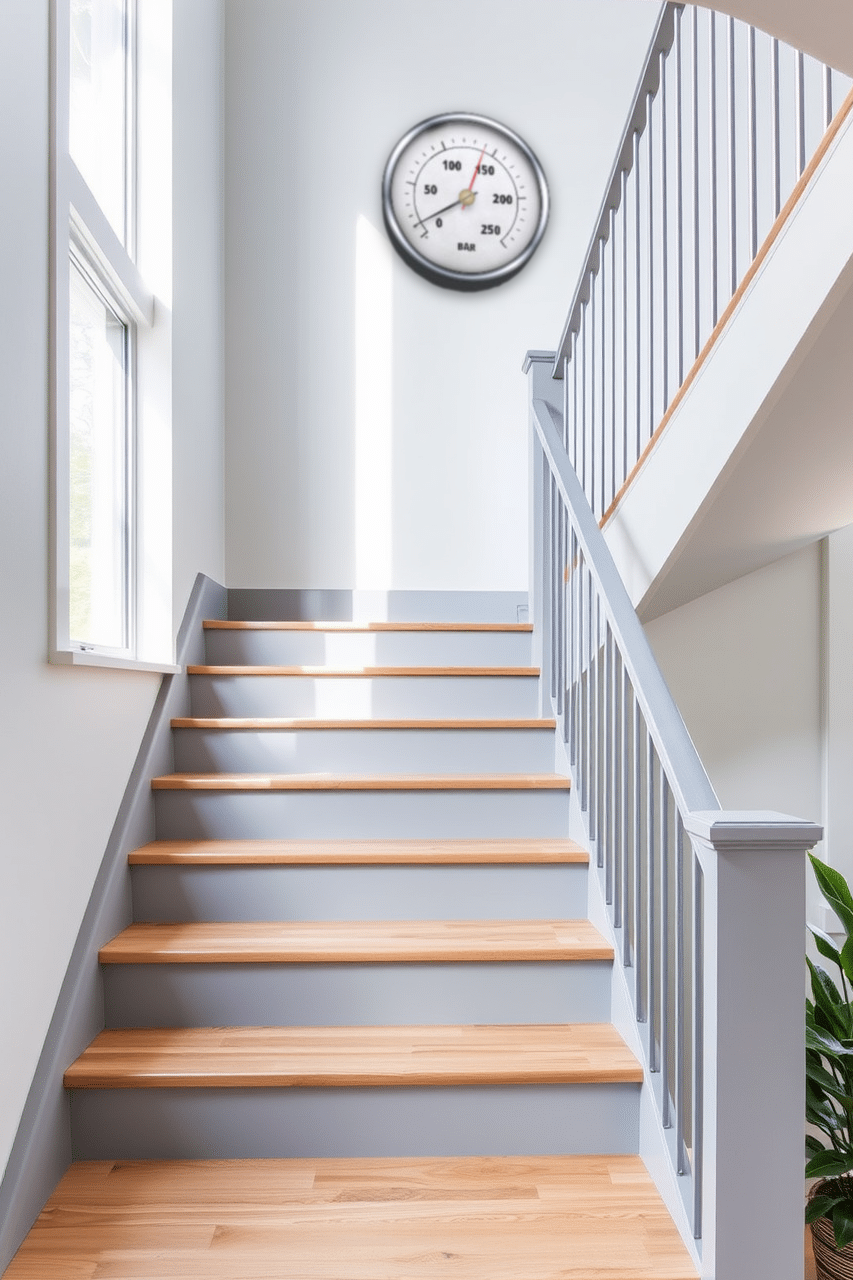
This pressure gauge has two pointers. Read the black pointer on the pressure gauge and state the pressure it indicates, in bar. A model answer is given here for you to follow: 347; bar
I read 10; bar
